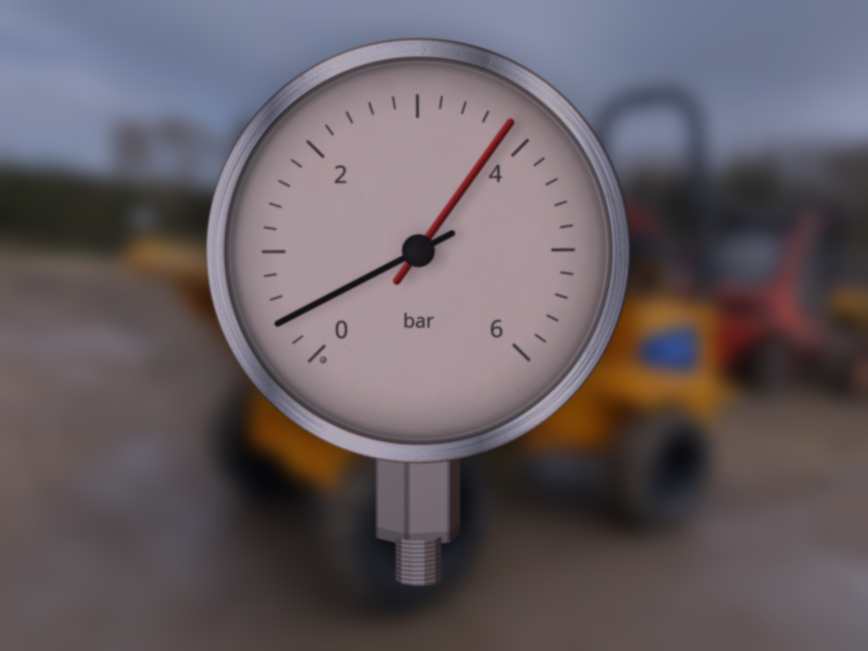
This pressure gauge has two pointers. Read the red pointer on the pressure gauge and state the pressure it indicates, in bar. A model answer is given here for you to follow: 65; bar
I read 3.8; bar
